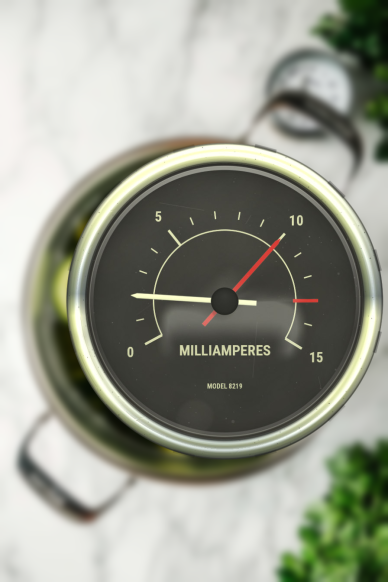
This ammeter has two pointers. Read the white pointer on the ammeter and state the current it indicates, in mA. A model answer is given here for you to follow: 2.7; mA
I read 2; mA
